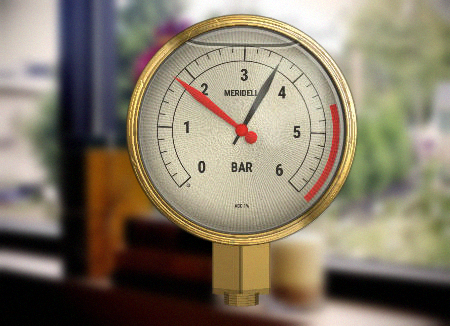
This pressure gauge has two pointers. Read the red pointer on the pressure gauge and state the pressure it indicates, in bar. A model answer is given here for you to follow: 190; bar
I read 1.8; bar
